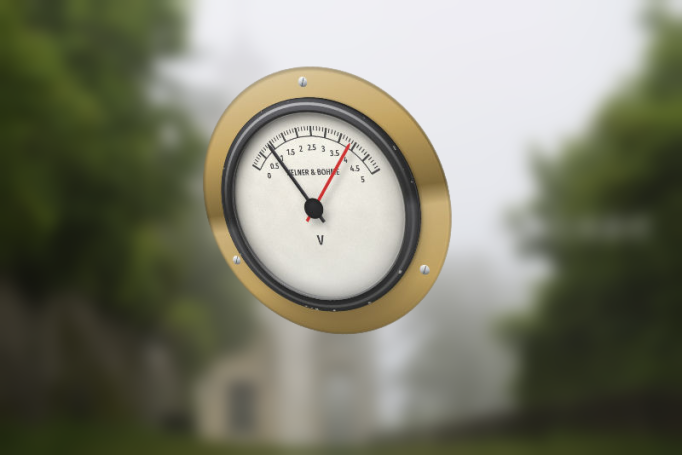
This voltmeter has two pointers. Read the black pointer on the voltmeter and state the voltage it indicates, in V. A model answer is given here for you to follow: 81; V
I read 1; V
